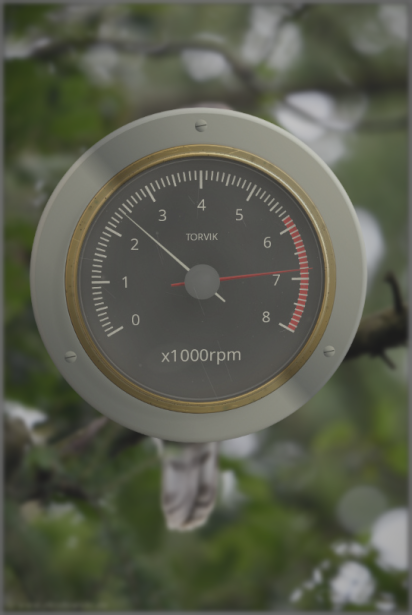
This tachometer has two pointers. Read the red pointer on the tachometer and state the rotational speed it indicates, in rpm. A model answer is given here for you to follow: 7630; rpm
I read 6800; rpm
